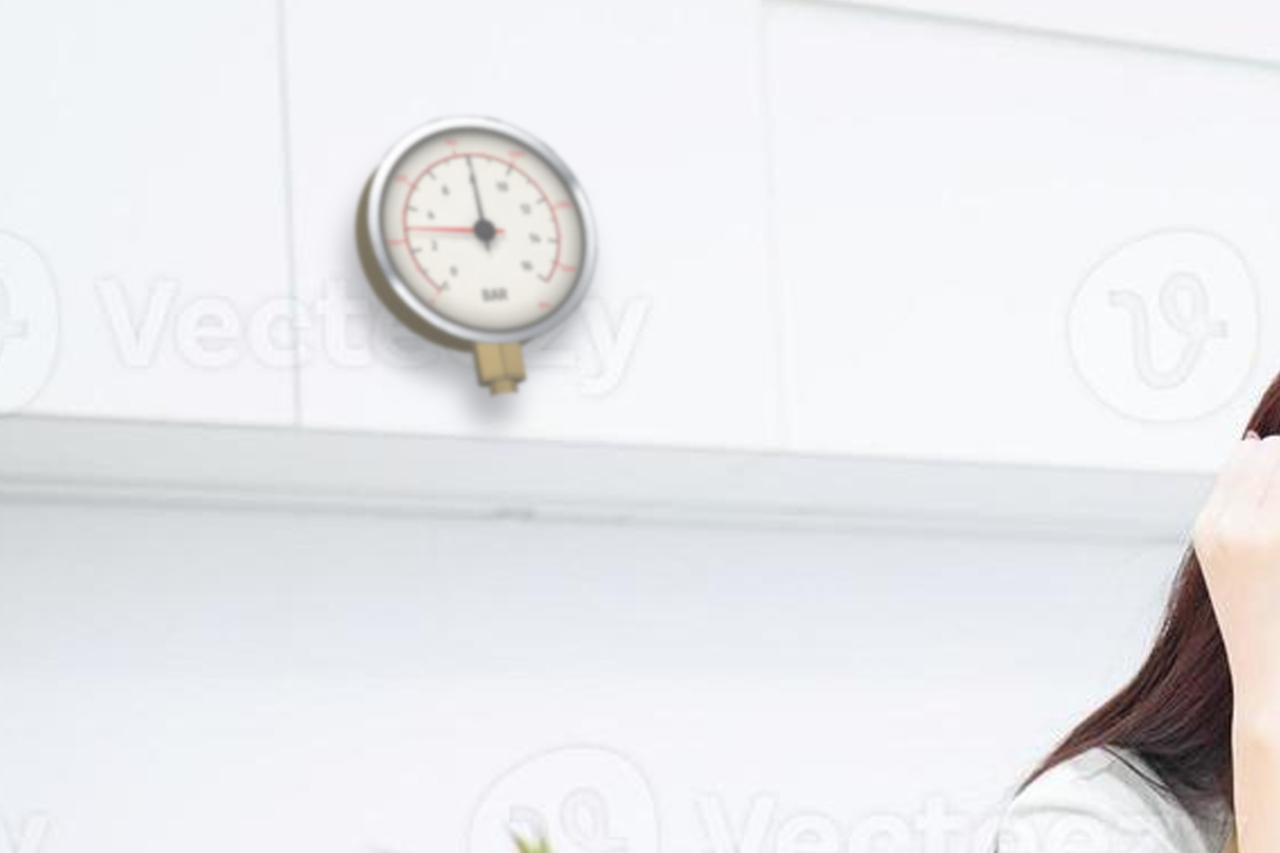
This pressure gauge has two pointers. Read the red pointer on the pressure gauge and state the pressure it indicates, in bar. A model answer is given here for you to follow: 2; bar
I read 3; bar
